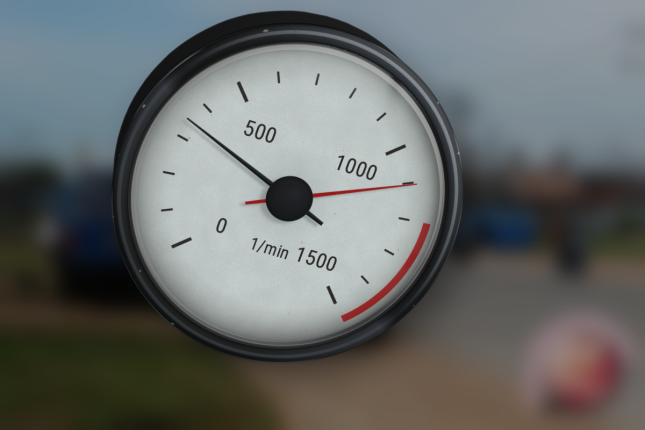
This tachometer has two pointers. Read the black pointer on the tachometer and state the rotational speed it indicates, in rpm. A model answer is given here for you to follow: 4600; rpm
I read 350; rpm
